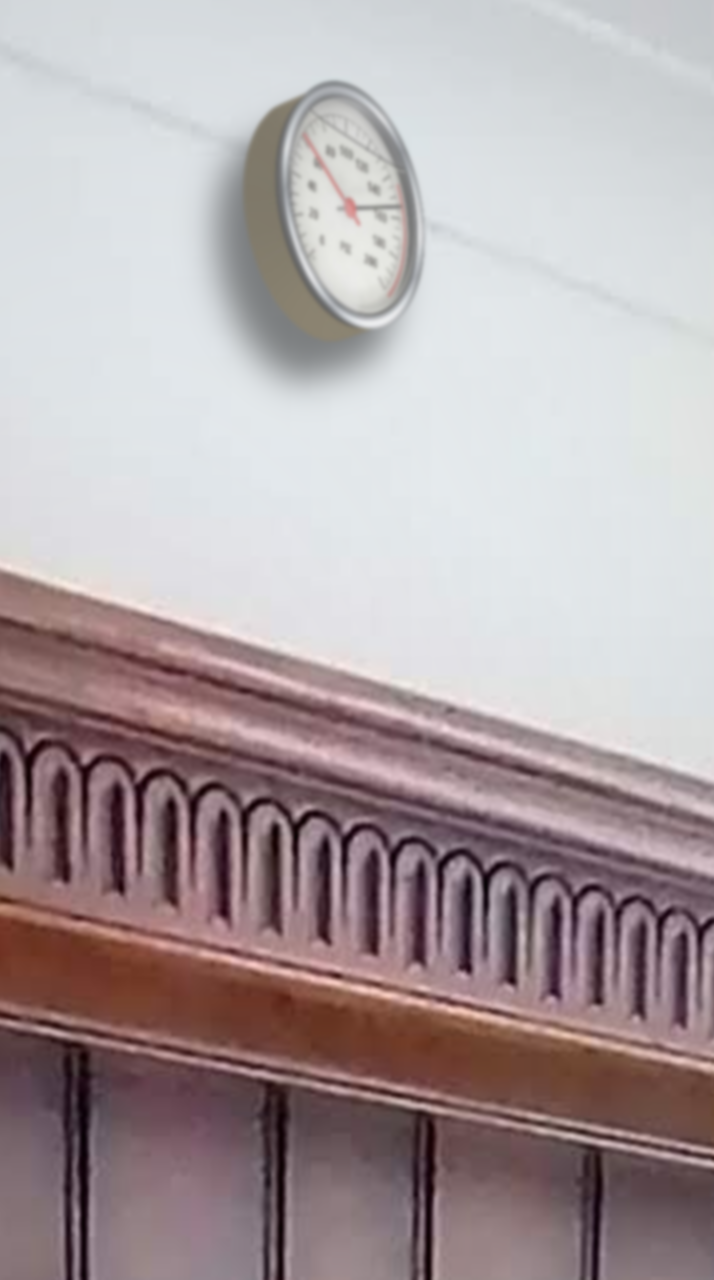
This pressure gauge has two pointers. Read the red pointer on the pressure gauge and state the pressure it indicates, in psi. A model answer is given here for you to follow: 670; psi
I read 60; psi
